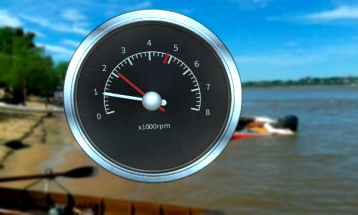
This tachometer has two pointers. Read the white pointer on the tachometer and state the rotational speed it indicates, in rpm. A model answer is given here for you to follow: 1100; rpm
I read 1000; rpm
